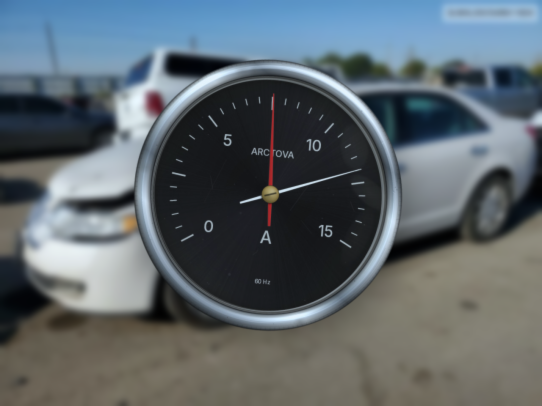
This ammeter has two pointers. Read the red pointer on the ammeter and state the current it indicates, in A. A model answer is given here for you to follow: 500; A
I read 7.5; A
